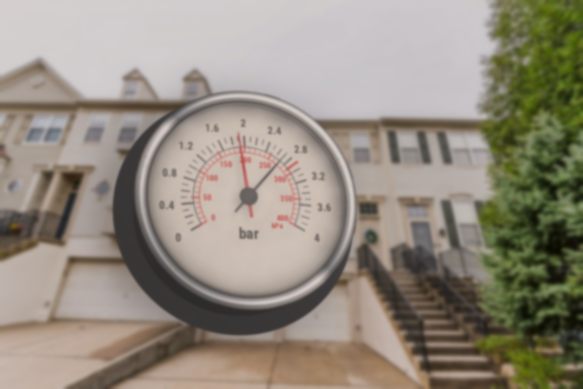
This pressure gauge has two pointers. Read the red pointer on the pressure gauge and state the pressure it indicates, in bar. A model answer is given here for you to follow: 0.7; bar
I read 1.9; bar
